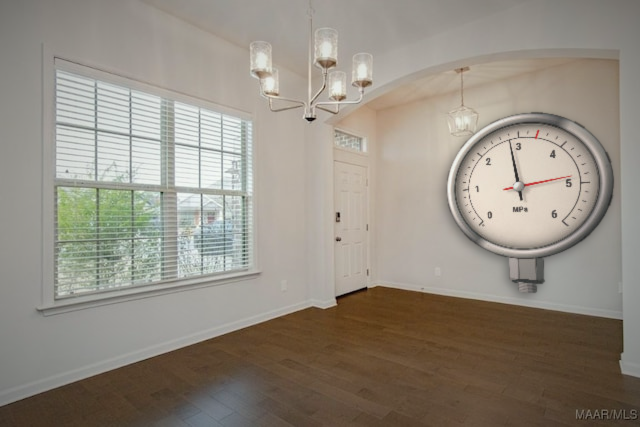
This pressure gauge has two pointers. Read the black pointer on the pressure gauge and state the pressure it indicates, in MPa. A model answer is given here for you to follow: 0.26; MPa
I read 2.8; MPa
